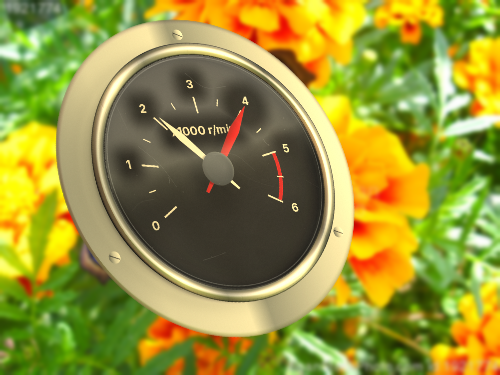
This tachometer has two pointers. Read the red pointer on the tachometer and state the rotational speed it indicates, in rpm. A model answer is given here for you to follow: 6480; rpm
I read 4000; rpm
